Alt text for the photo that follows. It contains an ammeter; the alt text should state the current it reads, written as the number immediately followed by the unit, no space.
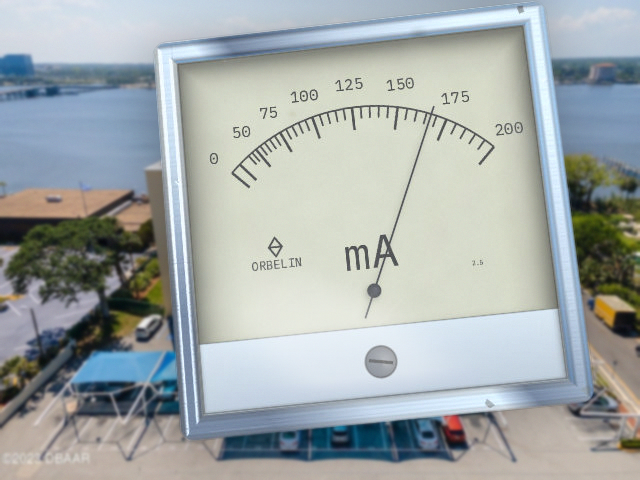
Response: 167.5mA
